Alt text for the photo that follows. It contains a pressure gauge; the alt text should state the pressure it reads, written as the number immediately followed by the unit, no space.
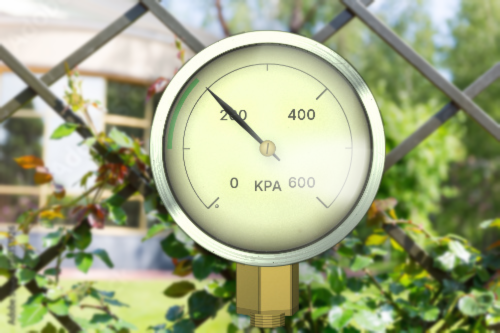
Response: 200kPa
